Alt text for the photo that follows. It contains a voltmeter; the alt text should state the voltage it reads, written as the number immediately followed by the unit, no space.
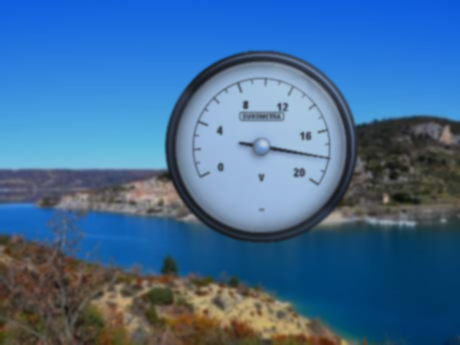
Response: 18V
